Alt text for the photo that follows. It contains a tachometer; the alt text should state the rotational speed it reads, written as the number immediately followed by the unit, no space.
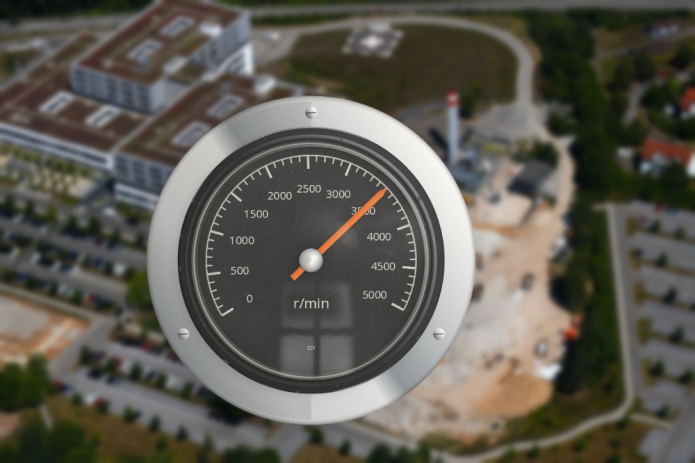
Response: 3500rpm
